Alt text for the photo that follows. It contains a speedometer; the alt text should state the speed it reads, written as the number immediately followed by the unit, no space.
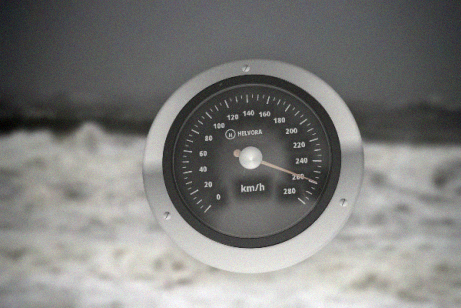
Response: 260km/h
